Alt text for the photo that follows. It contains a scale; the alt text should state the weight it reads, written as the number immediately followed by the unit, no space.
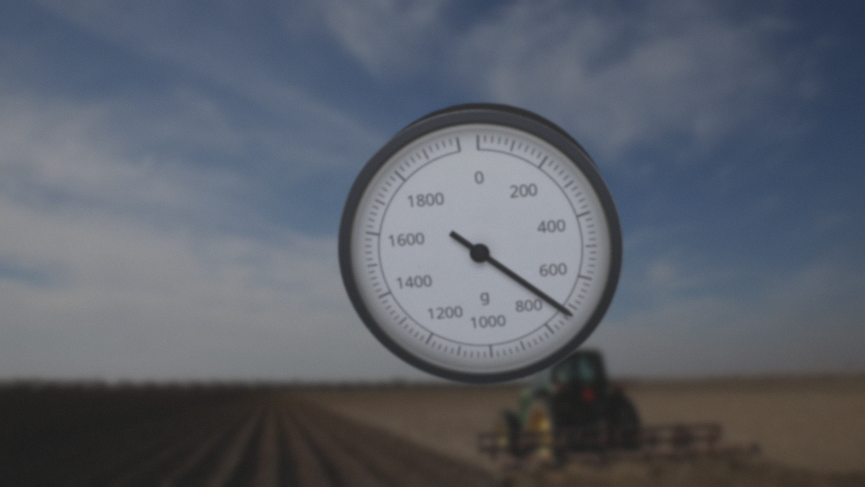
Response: 720g
